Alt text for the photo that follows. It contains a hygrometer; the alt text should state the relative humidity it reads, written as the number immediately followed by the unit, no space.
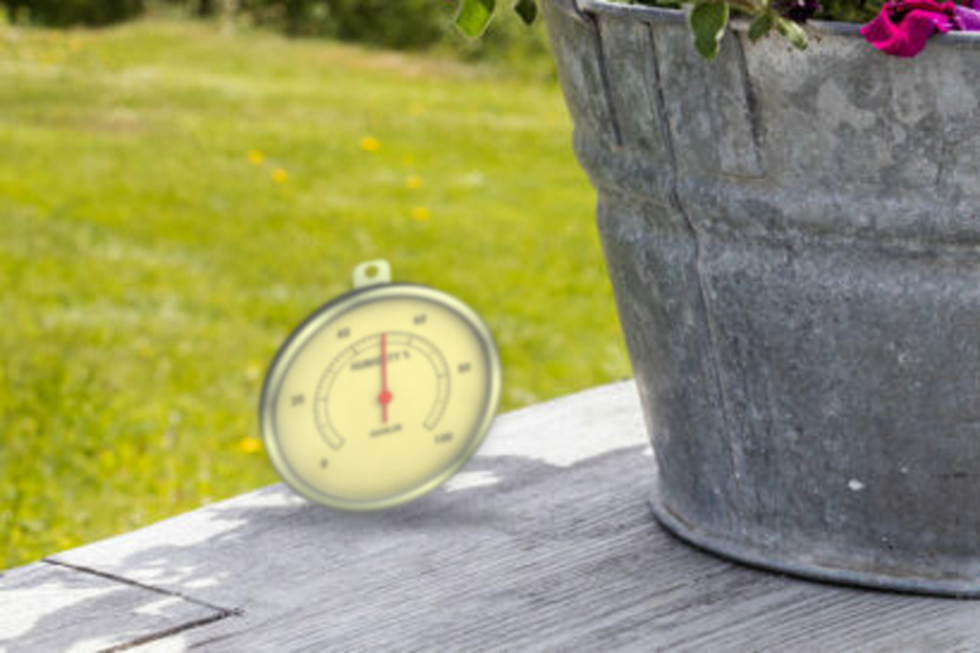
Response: 50%
